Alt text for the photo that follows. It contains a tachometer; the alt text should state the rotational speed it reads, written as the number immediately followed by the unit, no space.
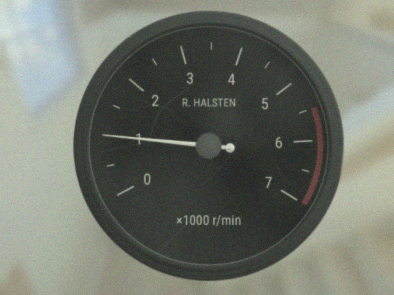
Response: 1000rpm
